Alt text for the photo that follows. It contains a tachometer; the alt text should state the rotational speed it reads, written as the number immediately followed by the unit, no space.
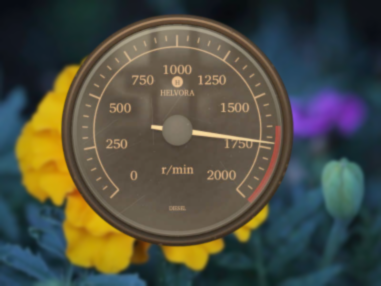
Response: 1725rpm
